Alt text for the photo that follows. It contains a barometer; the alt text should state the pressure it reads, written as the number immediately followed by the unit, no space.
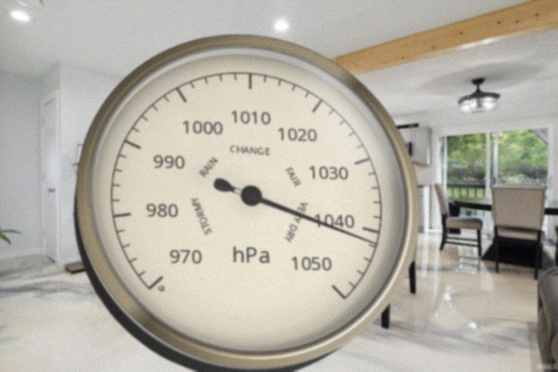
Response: 1042hPa
